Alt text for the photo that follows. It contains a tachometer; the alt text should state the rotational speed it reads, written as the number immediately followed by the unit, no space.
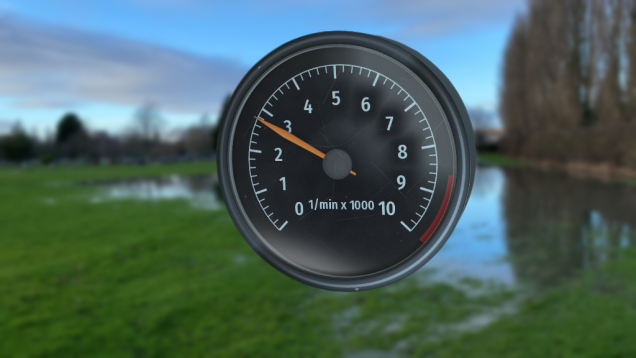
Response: 2800rpm
